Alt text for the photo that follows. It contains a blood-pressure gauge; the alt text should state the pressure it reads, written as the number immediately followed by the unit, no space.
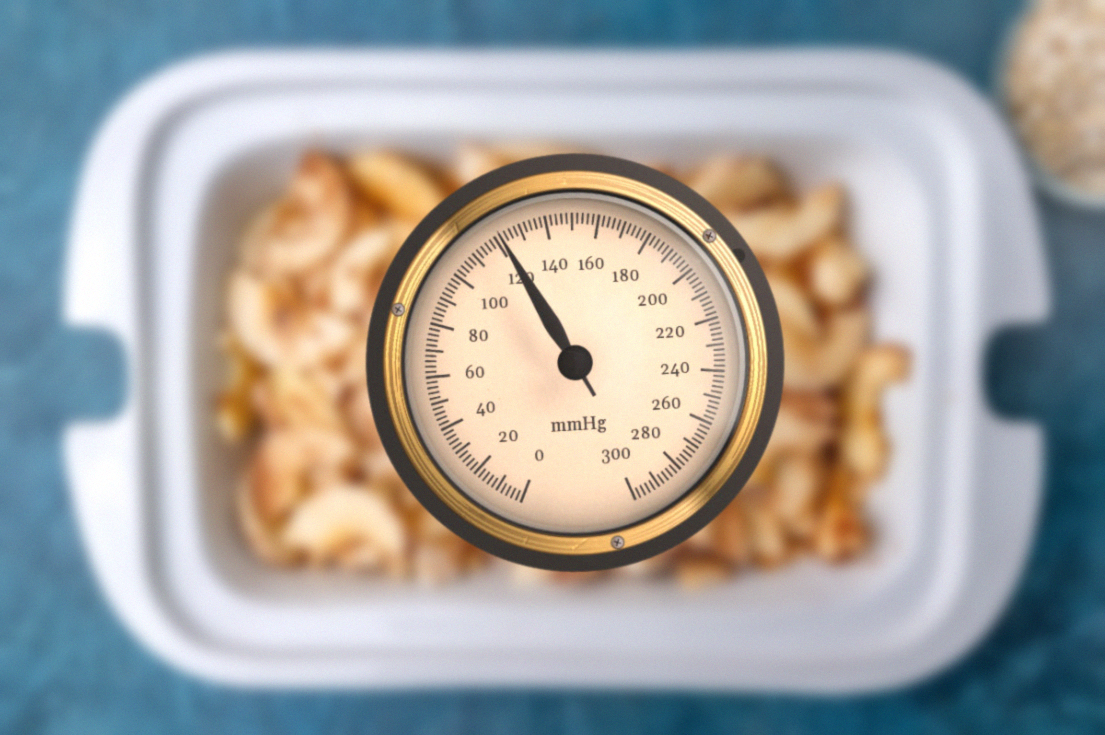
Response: 122mmHg
